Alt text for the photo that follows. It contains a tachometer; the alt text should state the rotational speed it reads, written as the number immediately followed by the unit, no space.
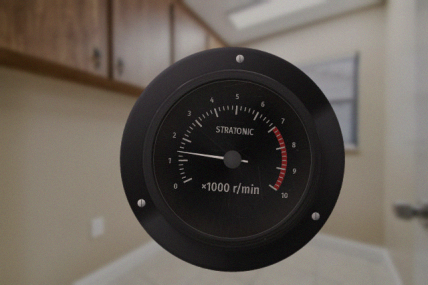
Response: 1400rpm
